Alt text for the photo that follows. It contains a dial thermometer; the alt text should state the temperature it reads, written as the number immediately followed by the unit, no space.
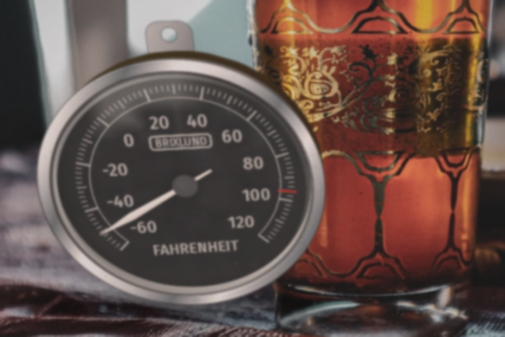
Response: -50°F
